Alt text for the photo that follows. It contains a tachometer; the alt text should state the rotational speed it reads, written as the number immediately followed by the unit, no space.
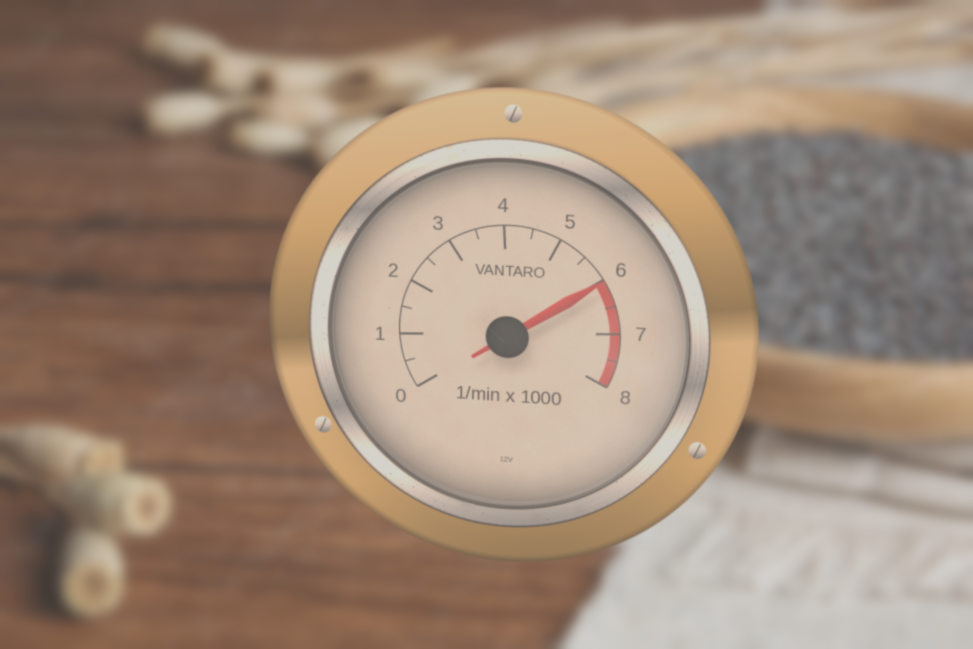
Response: 6000rpm
